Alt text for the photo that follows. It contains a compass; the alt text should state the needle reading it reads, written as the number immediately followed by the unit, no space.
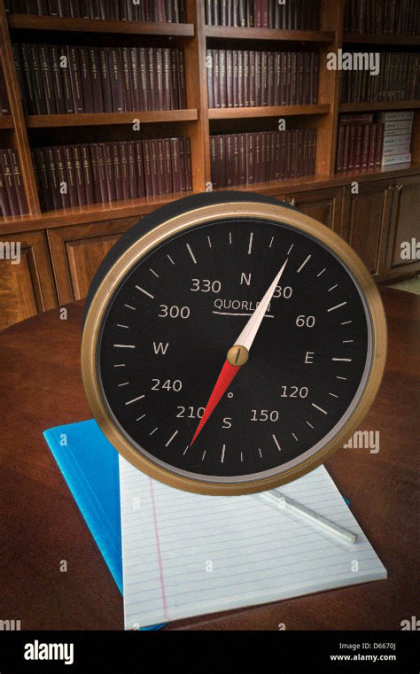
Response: 200°
